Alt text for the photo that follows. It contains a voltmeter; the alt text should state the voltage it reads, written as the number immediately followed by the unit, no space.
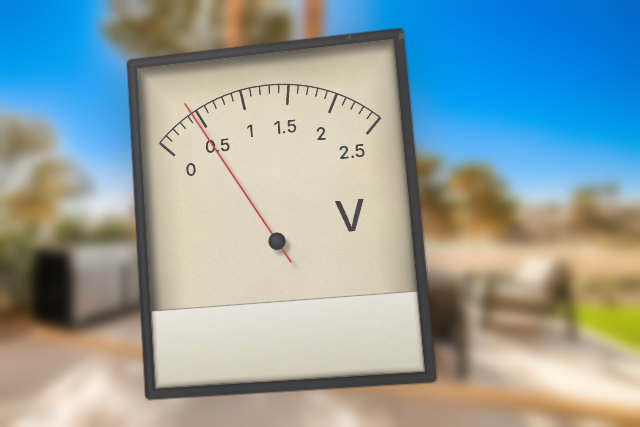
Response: 0.45V
